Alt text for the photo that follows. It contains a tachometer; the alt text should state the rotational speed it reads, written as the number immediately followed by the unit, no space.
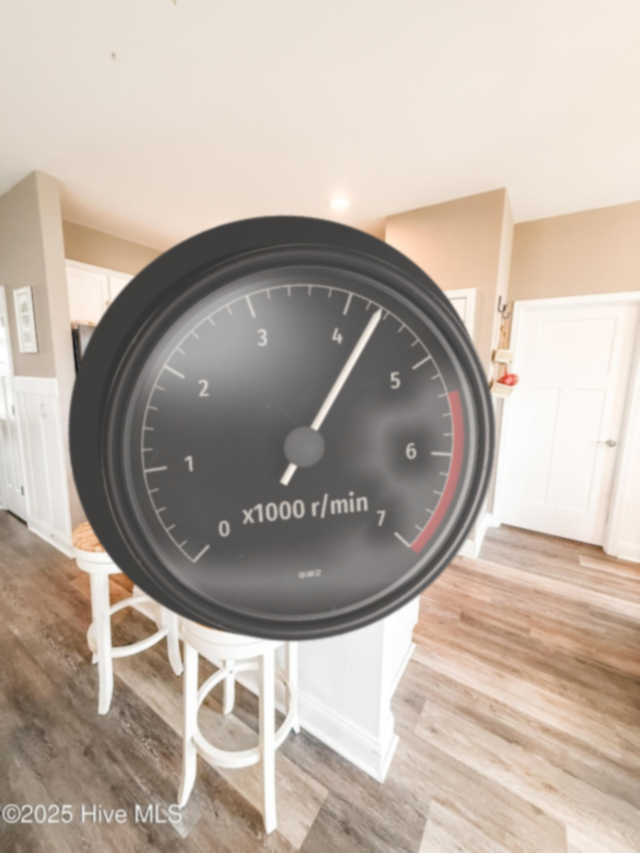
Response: 4300rpm
